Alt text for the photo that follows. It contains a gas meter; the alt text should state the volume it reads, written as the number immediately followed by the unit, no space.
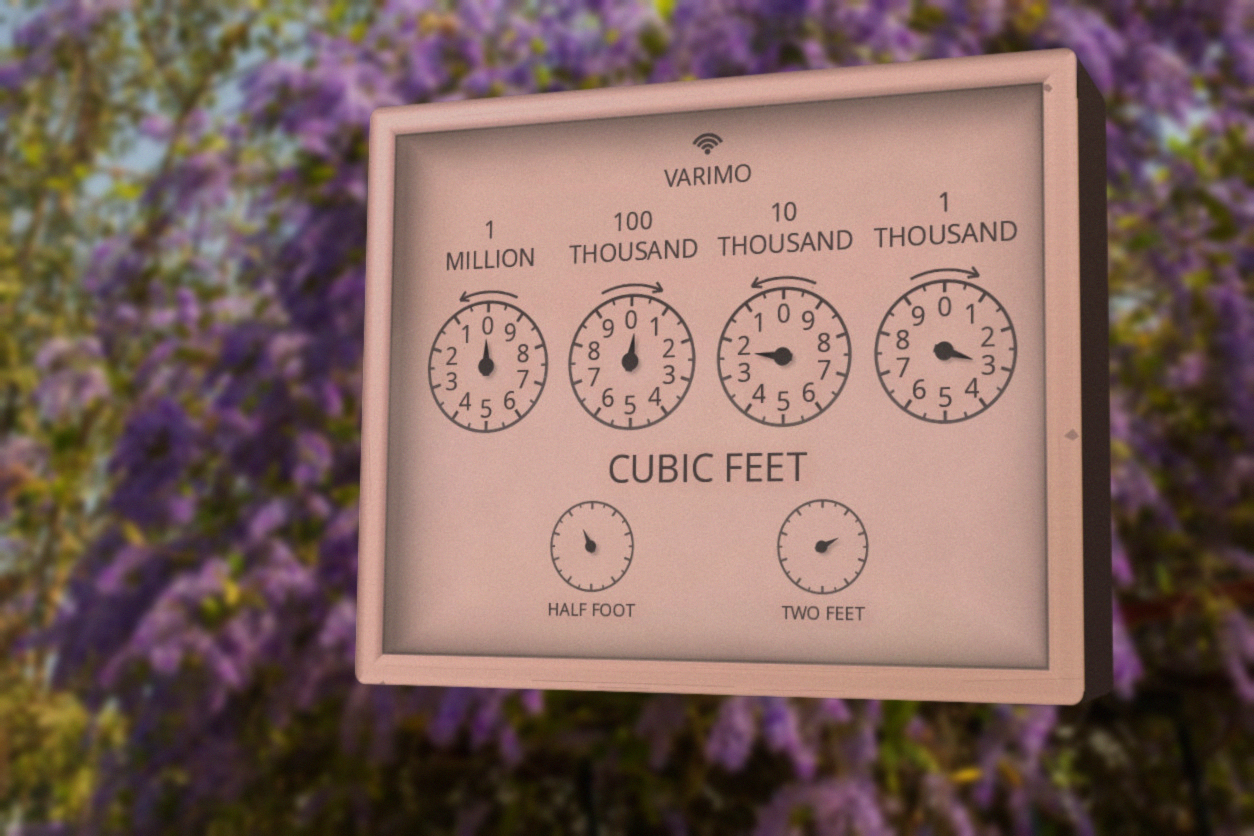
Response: 2300ft³
